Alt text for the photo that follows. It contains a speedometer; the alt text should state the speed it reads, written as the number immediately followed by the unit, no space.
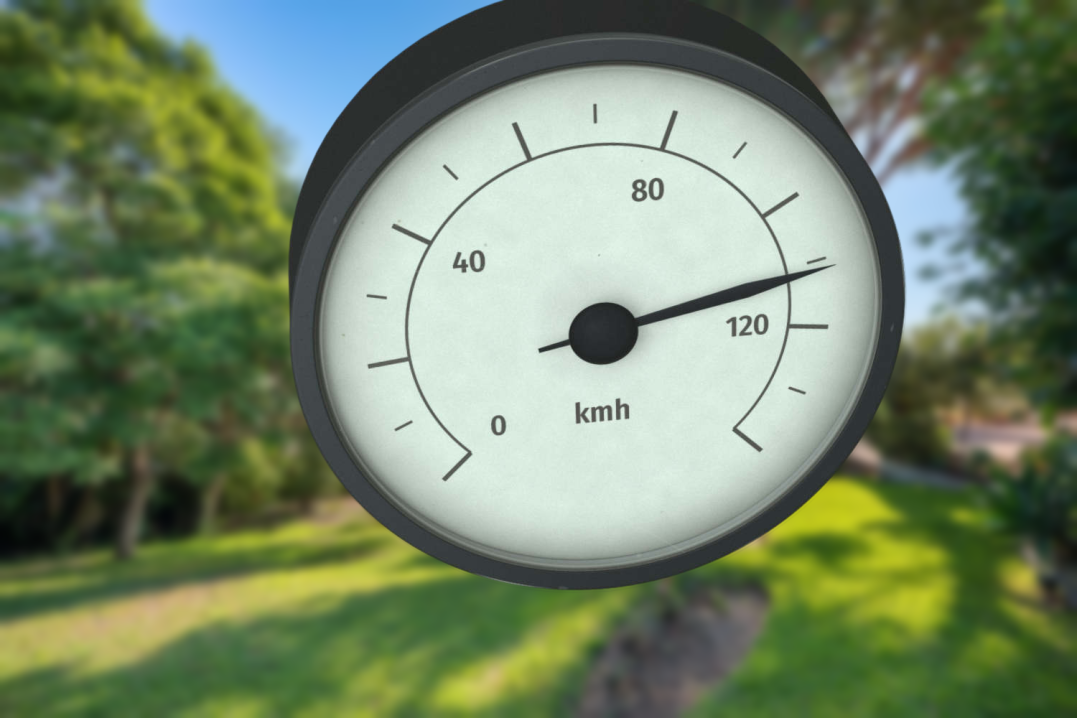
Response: 110km/h
